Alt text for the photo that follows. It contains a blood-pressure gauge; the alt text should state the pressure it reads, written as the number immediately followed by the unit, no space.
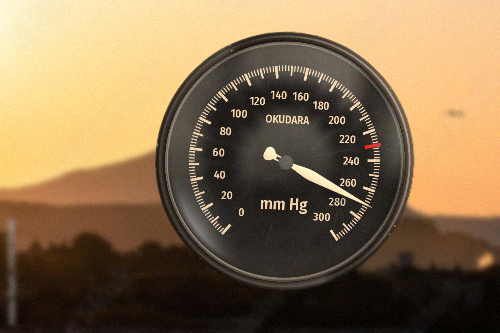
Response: 270mmHg
